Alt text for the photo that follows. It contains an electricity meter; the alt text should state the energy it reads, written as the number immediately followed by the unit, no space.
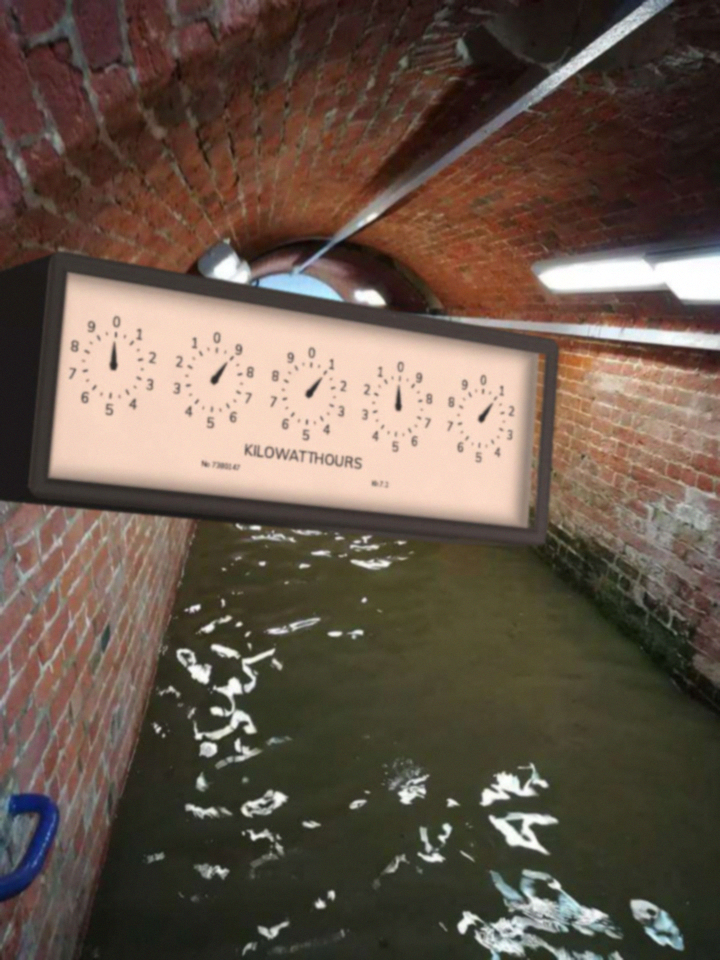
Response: 99101kWh
